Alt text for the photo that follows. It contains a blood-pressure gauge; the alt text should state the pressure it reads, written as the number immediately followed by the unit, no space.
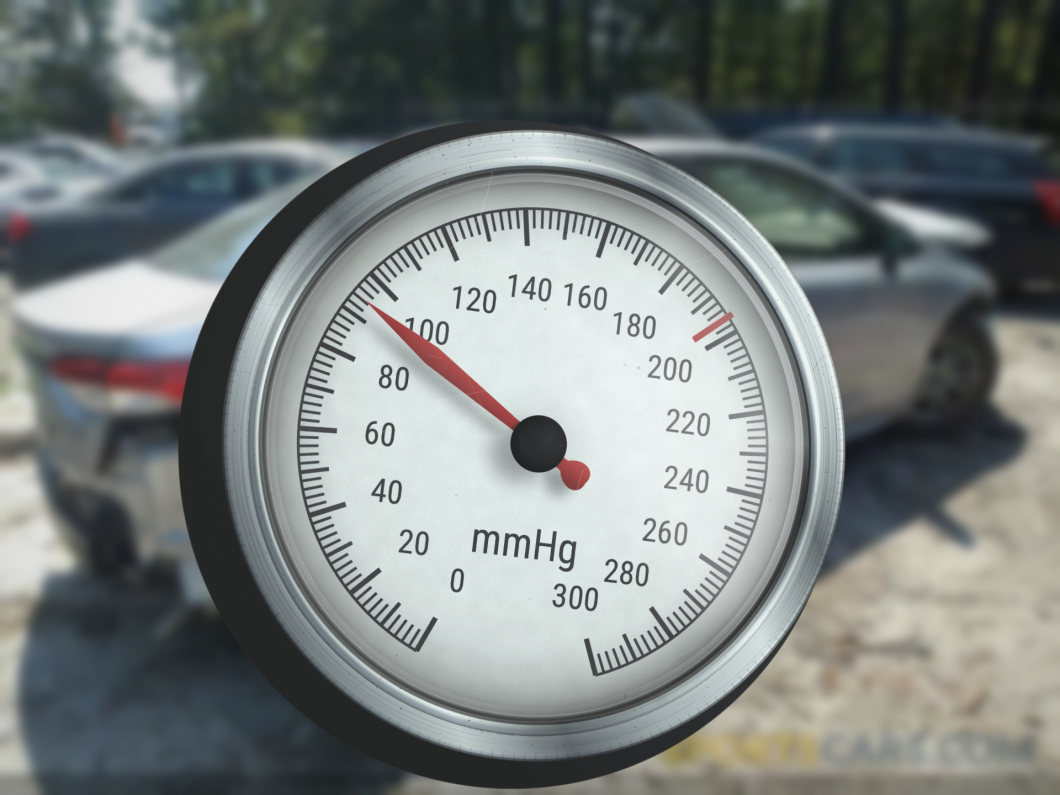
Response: 94mmHg
